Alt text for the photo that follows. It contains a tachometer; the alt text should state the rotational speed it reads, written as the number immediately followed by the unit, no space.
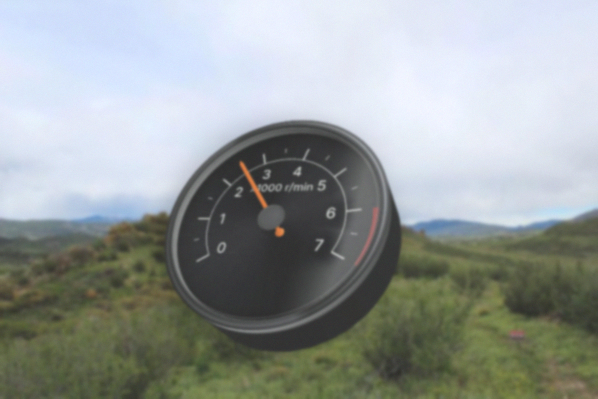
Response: 2500rpm
